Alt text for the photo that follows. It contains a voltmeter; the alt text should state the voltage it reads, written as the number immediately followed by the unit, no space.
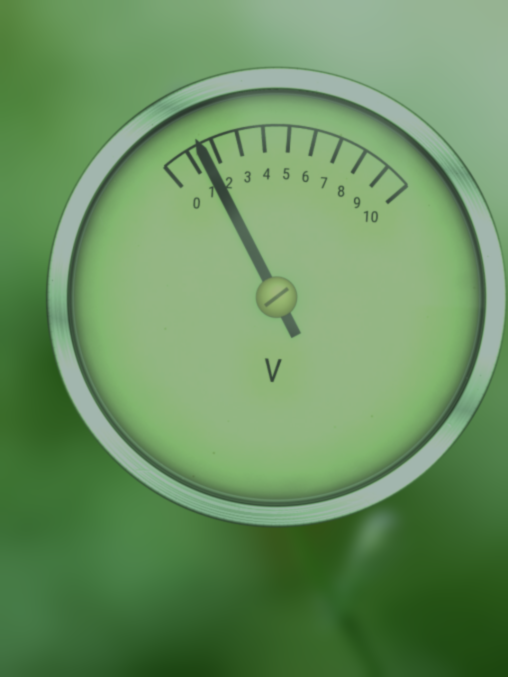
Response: 1.5V
